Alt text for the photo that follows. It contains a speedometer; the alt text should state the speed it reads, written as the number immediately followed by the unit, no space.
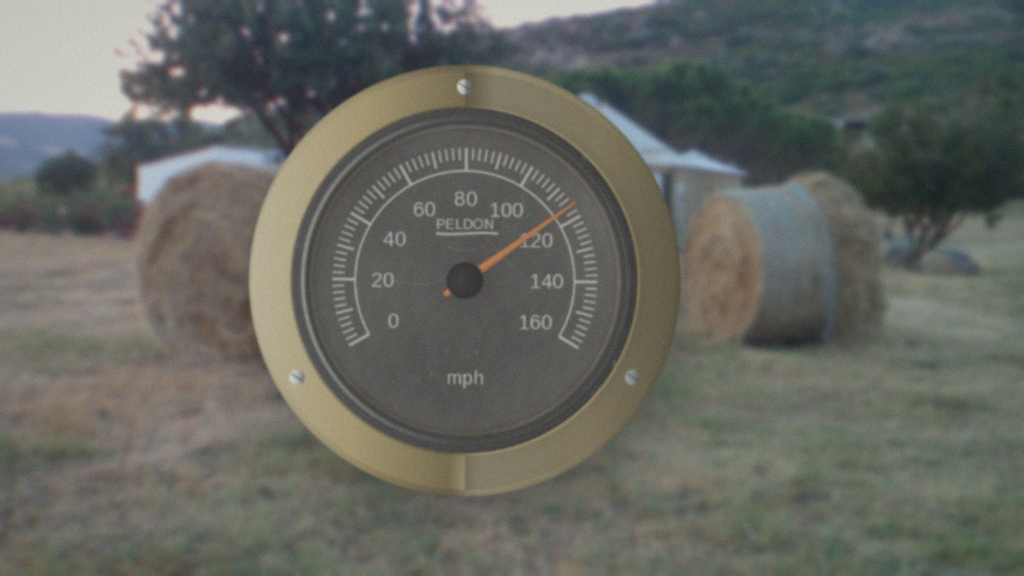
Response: 116mph
